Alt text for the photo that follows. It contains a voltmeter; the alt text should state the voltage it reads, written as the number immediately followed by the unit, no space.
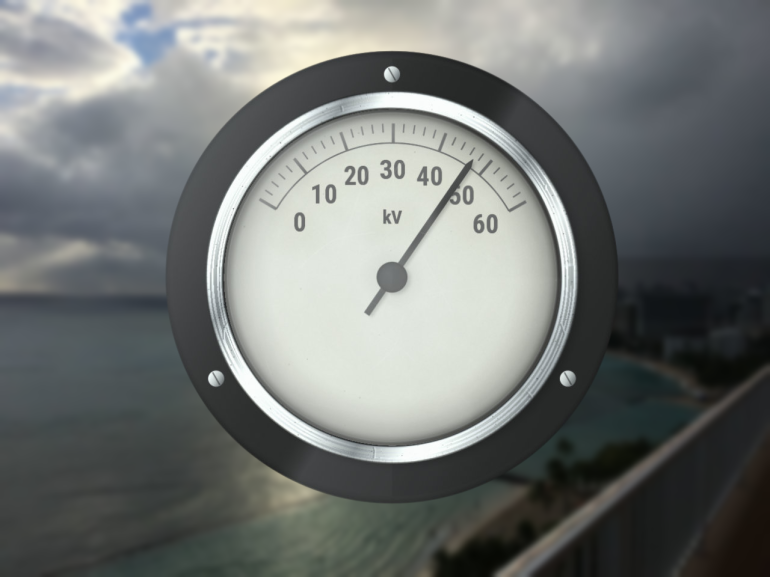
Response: 47kV
